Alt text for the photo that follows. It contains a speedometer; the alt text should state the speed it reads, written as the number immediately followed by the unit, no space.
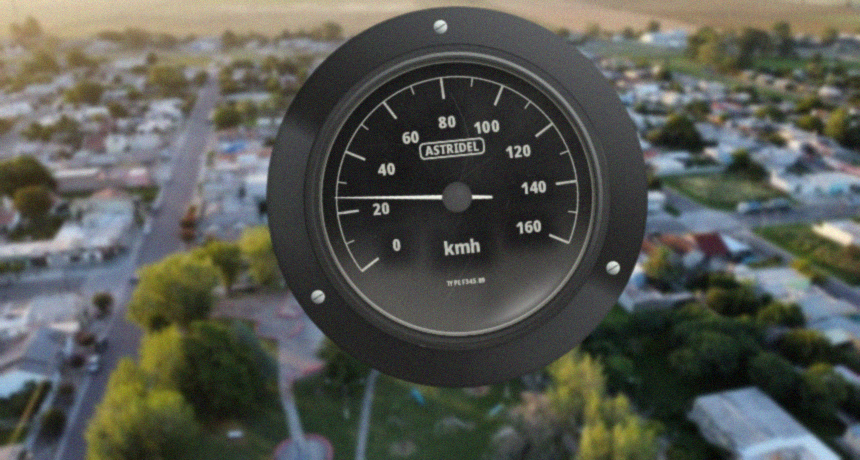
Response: 25km/h
